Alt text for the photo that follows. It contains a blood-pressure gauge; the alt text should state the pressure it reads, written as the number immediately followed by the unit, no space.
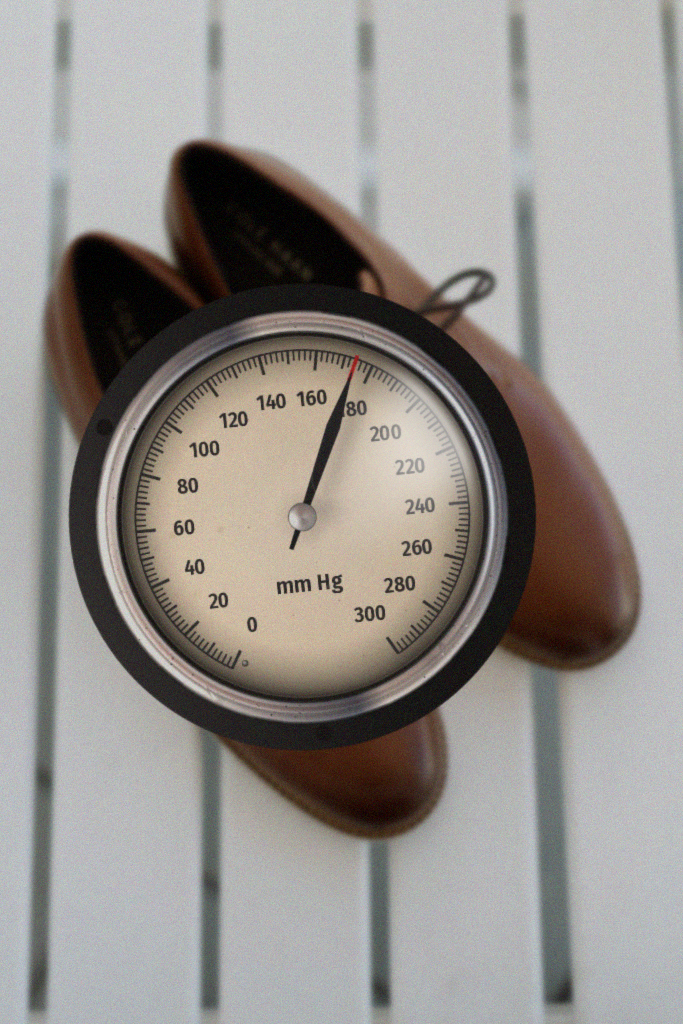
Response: 174mmHg
